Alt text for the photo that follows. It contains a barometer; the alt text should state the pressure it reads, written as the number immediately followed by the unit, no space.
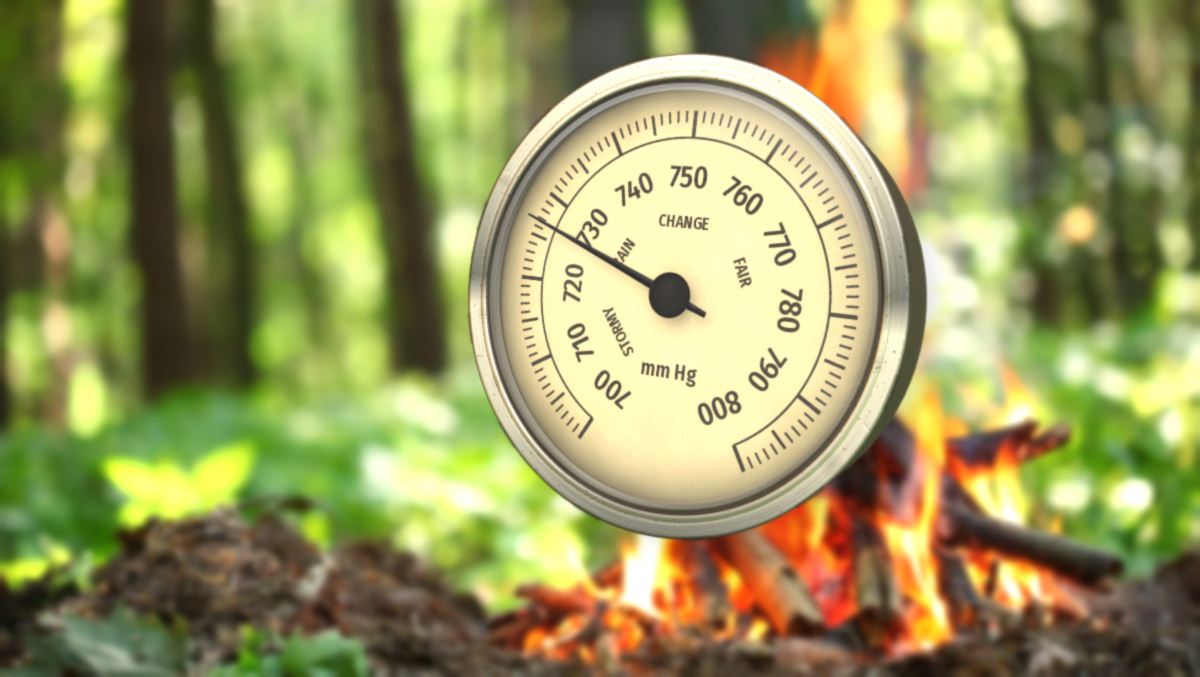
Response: 727mmHg
